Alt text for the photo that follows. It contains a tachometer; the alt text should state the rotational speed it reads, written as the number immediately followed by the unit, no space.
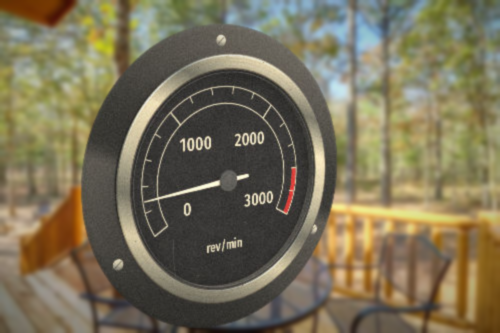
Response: 300rpm
